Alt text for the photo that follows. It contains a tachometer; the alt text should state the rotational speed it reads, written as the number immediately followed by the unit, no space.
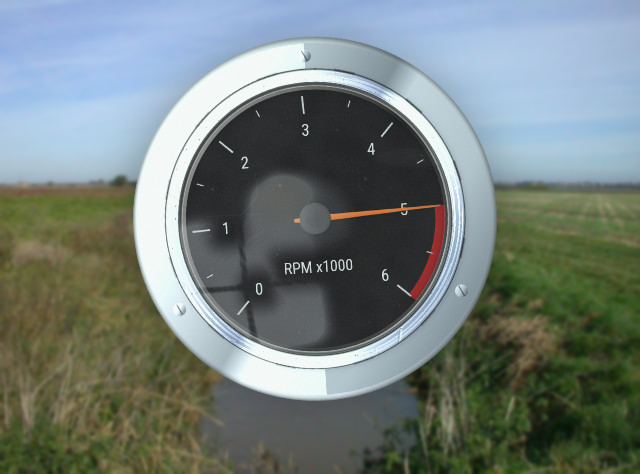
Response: 5000rpm
